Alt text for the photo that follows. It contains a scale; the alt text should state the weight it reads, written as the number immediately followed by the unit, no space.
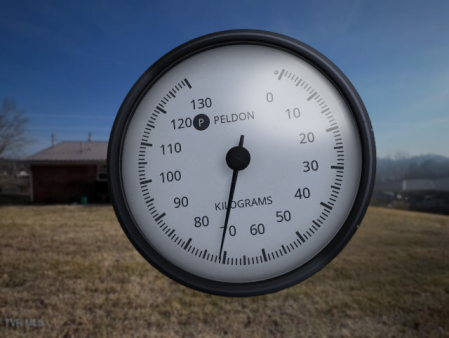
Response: 71kg
